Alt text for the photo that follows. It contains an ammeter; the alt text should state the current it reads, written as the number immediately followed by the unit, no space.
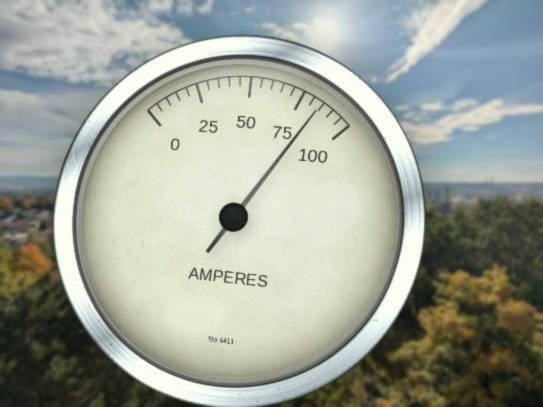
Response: 85A
